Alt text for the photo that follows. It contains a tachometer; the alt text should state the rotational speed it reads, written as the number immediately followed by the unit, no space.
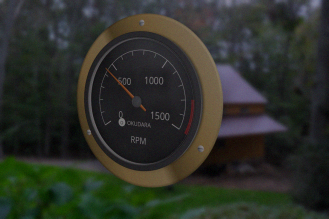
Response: 450rpm
